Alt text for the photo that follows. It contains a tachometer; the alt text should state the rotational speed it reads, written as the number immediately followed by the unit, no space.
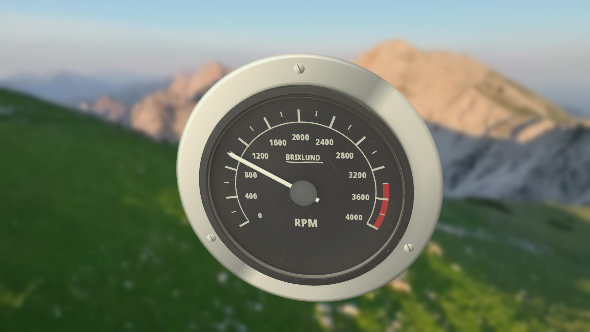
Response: 1000rpm
